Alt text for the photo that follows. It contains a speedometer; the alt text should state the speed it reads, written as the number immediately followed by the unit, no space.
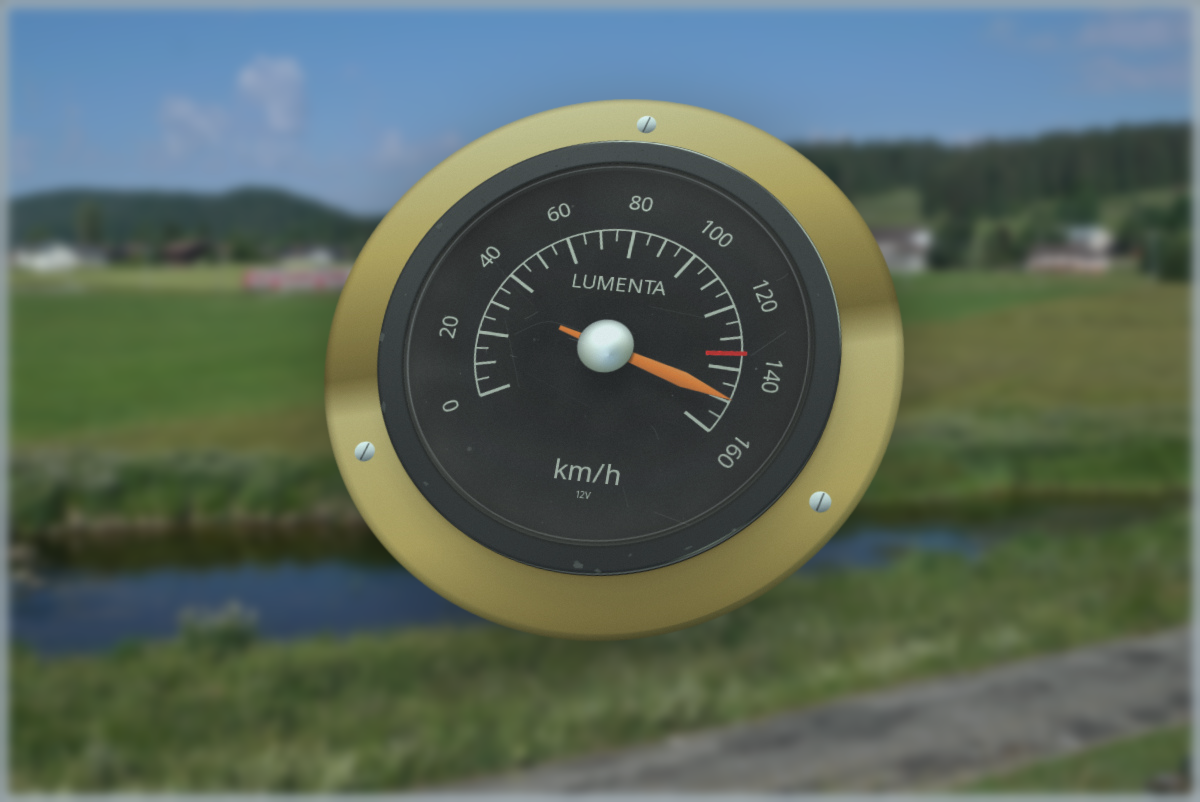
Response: 150km/h
